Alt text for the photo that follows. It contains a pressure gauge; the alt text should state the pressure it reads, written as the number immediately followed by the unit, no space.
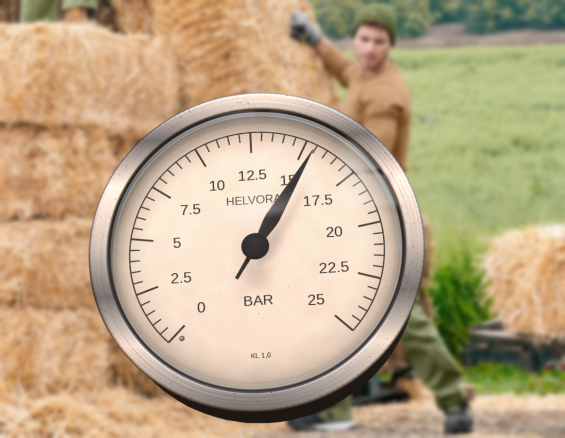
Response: 15.5bar
